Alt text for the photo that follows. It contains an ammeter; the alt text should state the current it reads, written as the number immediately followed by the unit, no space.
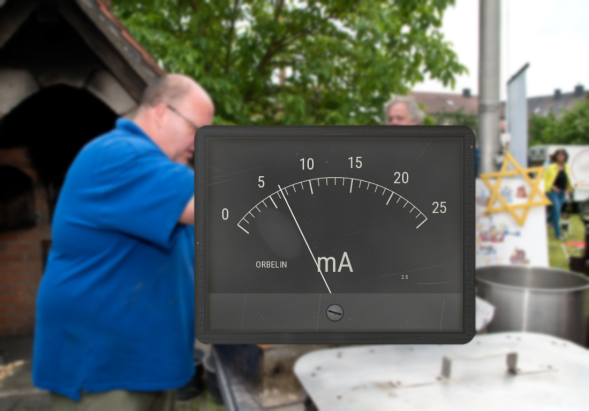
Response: 6.5mA
